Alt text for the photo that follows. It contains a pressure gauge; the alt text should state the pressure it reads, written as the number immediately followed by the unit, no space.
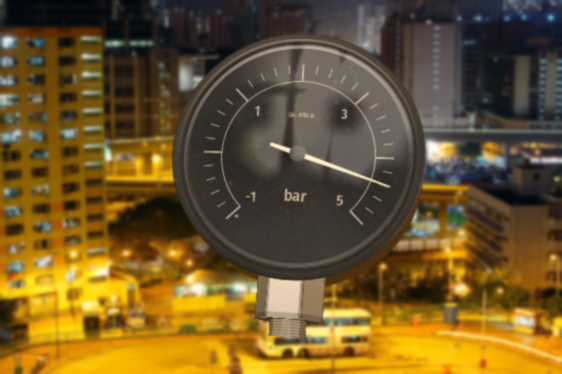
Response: 4.4bar
